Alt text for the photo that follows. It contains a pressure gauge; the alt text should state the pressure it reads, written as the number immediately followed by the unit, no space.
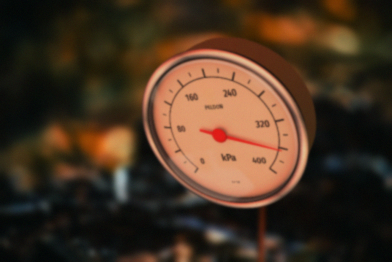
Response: 360kPa
